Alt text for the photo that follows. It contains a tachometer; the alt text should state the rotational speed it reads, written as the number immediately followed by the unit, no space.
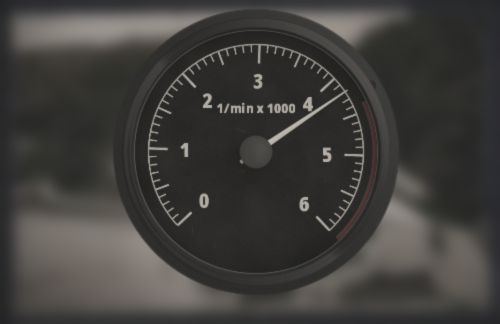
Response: 4200rpm
